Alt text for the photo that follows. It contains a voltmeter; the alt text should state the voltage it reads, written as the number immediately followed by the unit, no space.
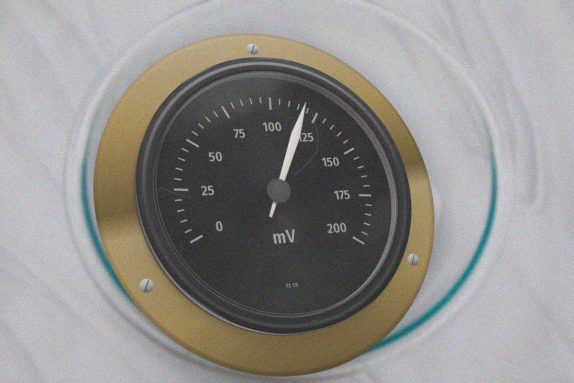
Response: 117.5mV
